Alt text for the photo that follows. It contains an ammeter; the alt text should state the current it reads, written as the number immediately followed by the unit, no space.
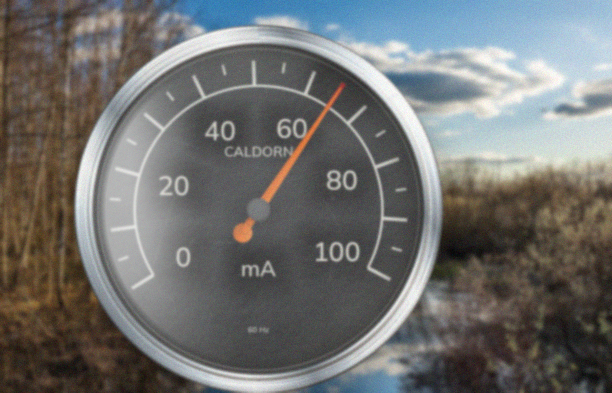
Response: 65mA
